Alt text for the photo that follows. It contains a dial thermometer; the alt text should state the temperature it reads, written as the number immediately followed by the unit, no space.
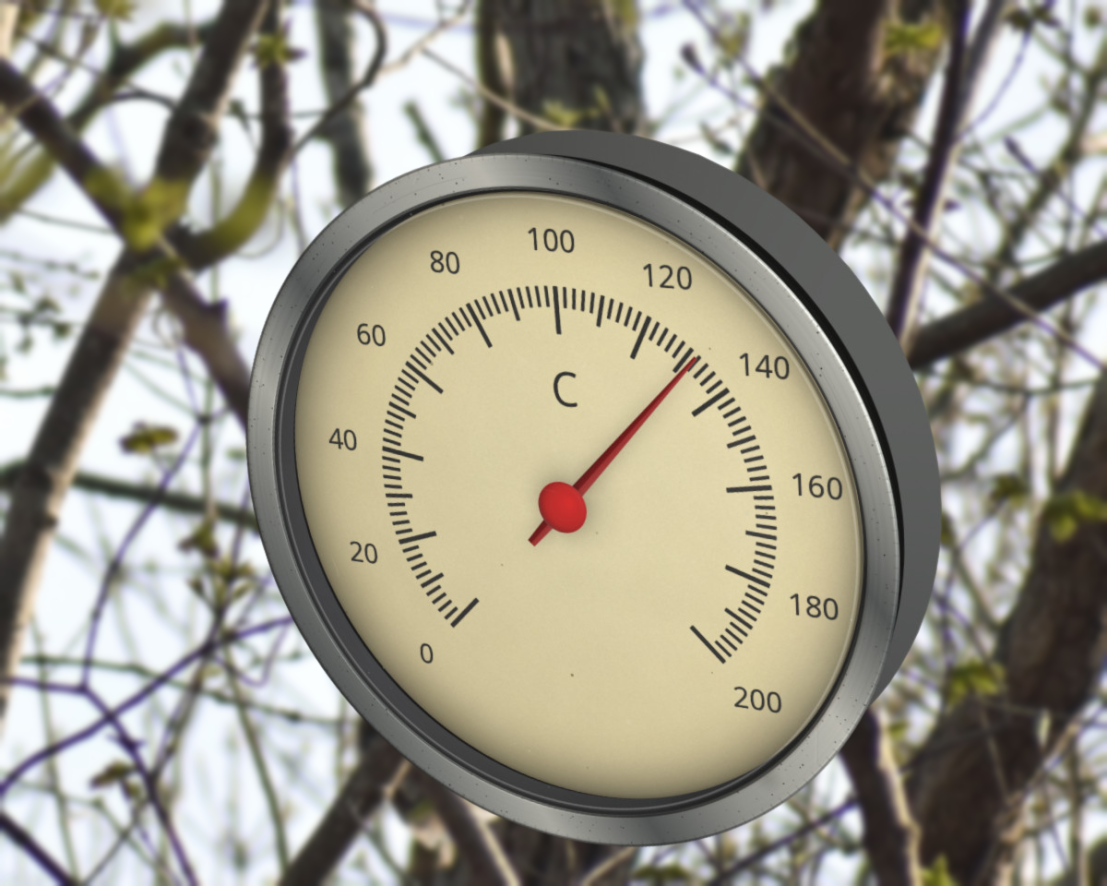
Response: 132°C
